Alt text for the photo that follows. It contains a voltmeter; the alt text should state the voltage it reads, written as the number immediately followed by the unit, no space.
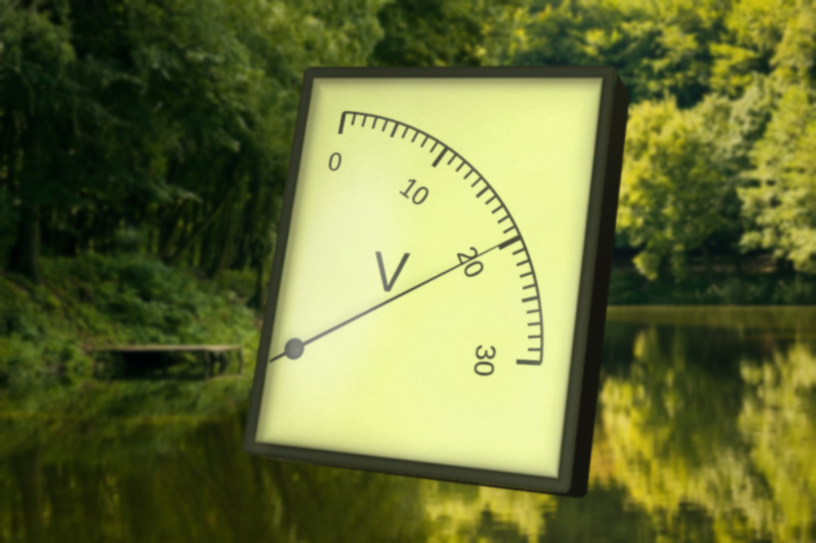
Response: 20V
